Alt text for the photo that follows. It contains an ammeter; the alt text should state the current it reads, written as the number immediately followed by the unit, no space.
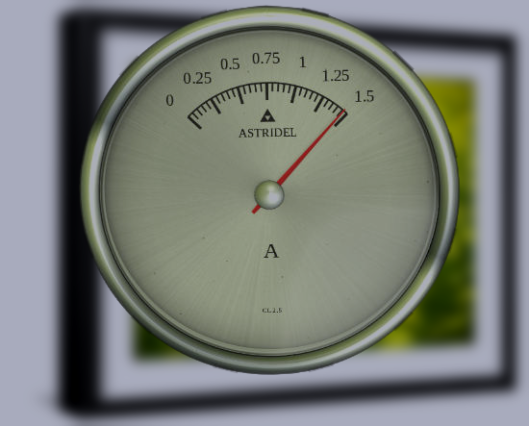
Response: 1.45A
